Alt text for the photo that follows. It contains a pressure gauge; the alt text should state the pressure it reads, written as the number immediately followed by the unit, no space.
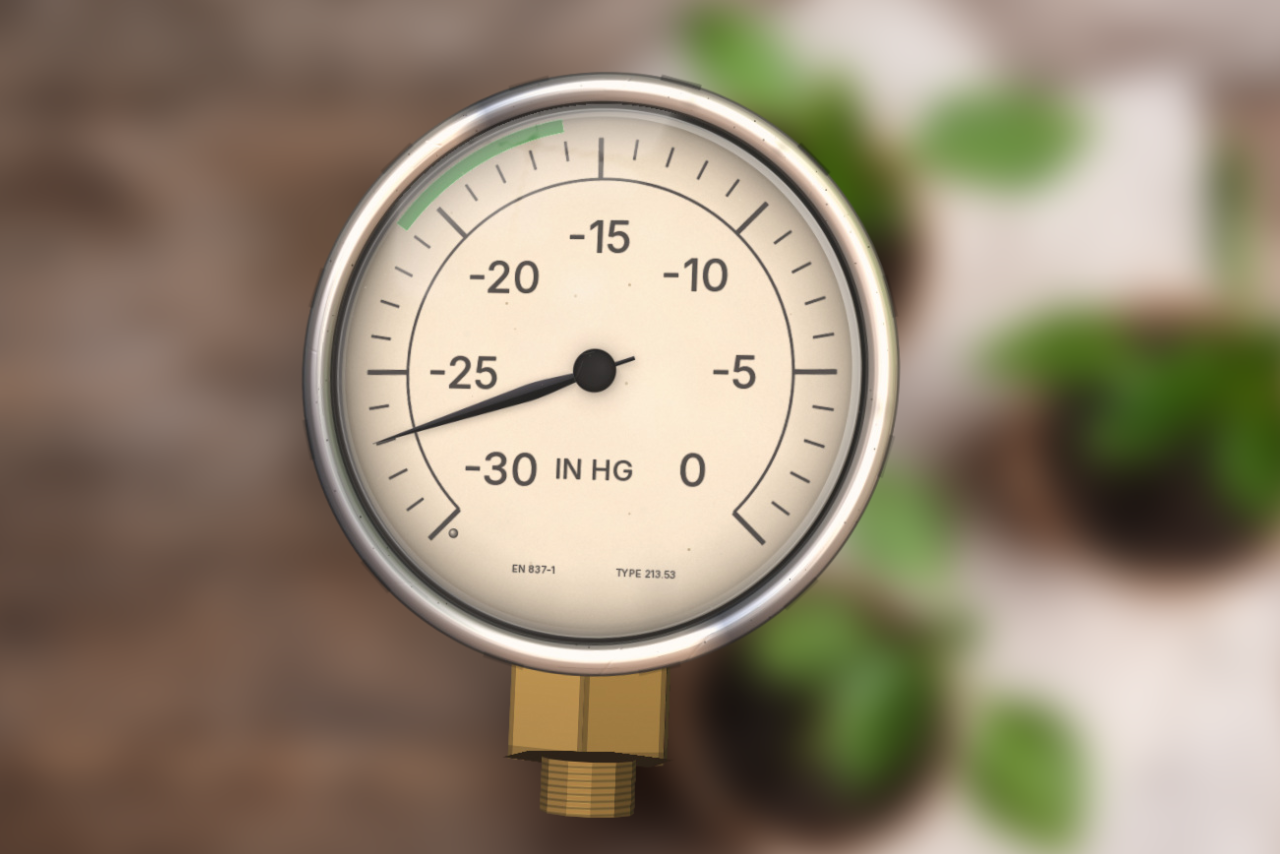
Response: -27inHg
